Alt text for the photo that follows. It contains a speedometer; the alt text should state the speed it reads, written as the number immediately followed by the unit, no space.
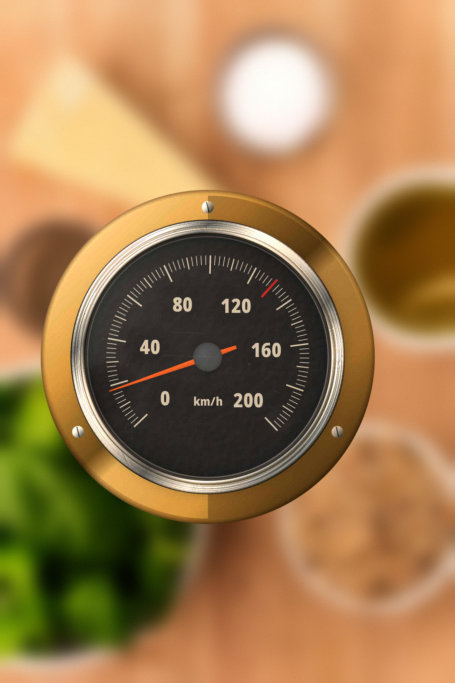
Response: 18km/h
